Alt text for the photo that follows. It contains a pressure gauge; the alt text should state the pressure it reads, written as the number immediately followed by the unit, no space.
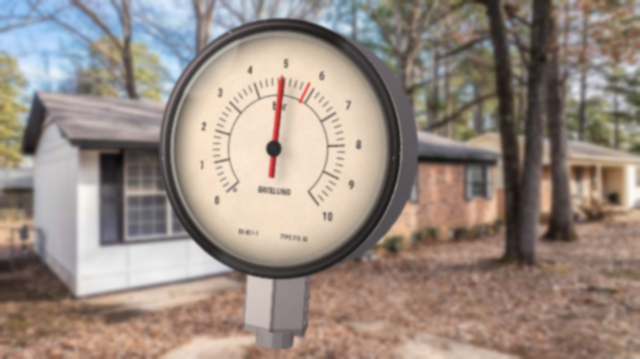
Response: 5bar
